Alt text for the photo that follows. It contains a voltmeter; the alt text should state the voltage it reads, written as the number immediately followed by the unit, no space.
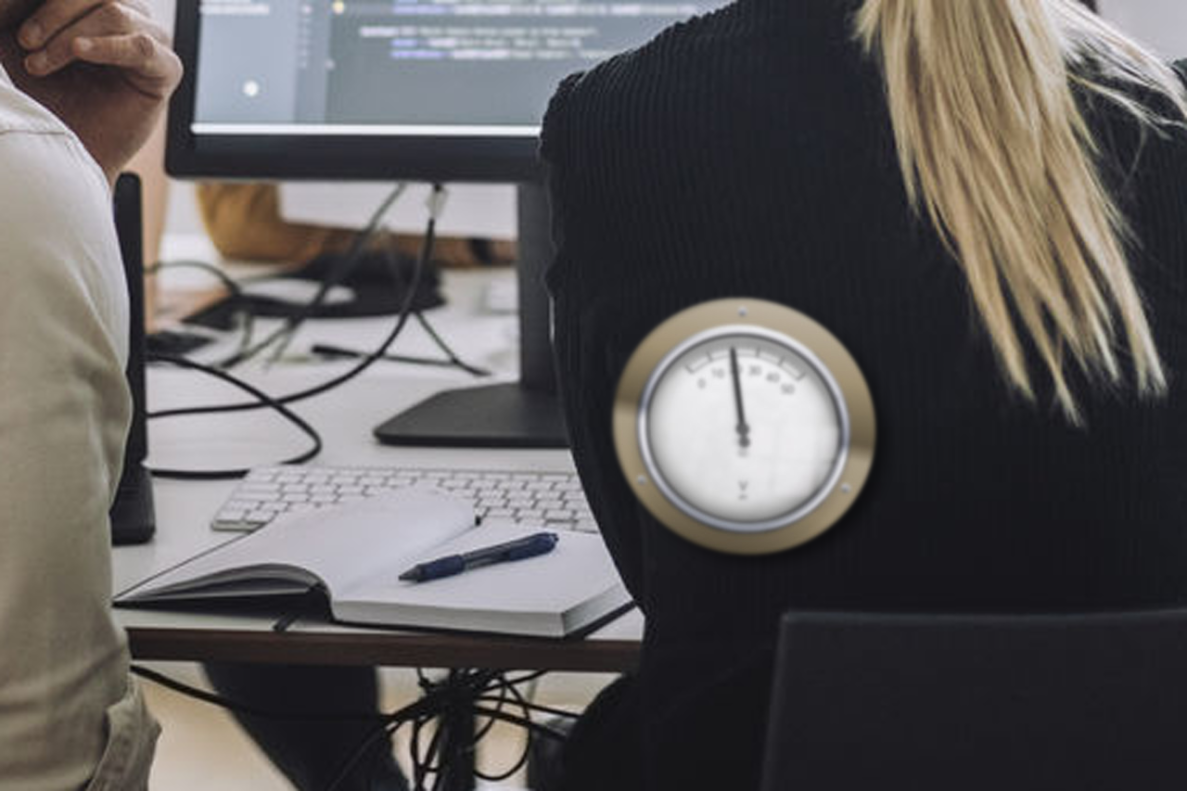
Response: 20V
